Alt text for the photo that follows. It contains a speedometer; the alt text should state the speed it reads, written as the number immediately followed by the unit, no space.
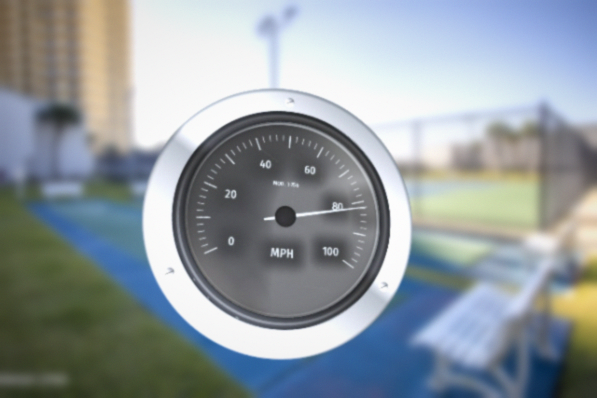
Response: 82mph
